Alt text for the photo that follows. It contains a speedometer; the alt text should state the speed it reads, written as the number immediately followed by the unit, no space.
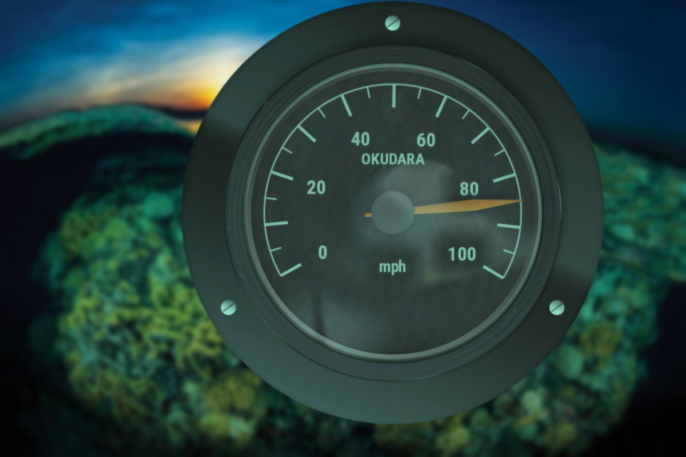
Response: 85mph
